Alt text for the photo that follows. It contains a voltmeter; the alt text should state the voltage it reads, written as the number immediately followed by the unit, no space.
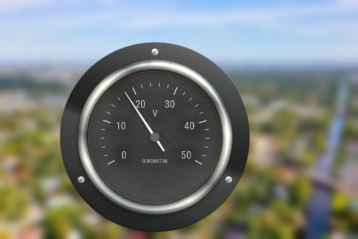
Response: 18V
